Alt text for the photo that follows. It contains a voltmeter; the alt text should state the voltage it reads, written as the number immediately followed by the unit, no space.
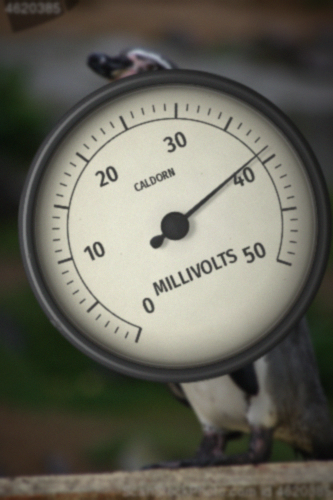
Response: 39mV
